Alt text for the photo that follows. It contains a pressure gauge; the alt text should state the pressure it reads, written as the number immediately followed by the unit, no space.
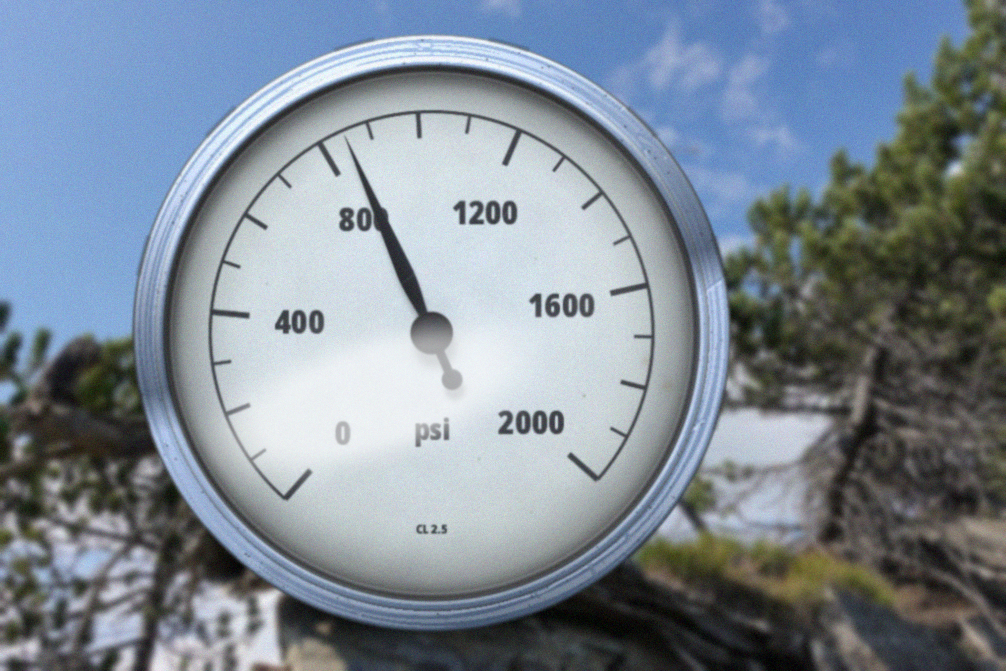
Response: 850psi
